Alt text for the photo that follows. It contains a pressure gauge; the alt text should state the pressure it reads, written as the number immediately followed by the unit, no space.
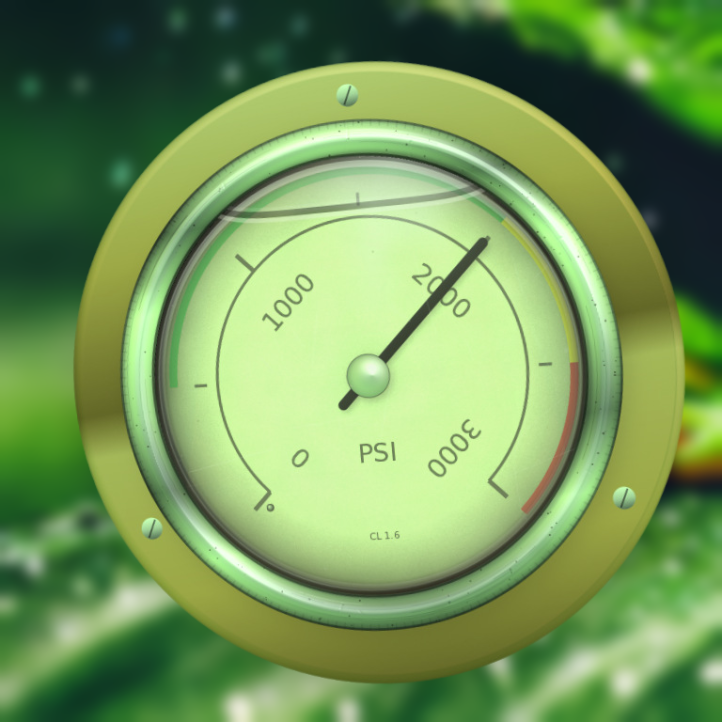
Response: 2000psi
